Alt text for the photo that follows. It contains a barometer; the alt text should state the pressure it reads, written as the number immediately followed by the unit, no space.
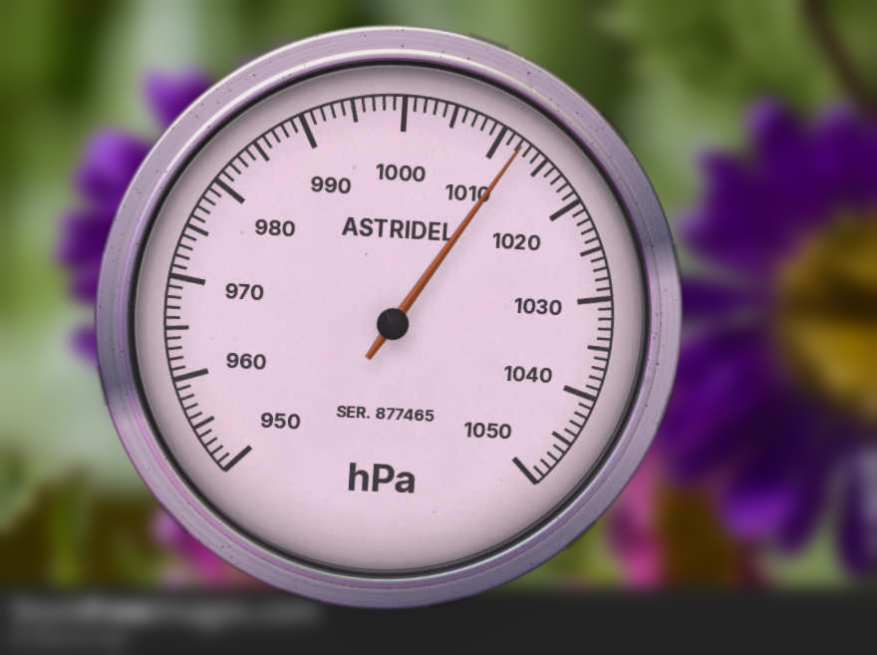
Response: 1012hPa
